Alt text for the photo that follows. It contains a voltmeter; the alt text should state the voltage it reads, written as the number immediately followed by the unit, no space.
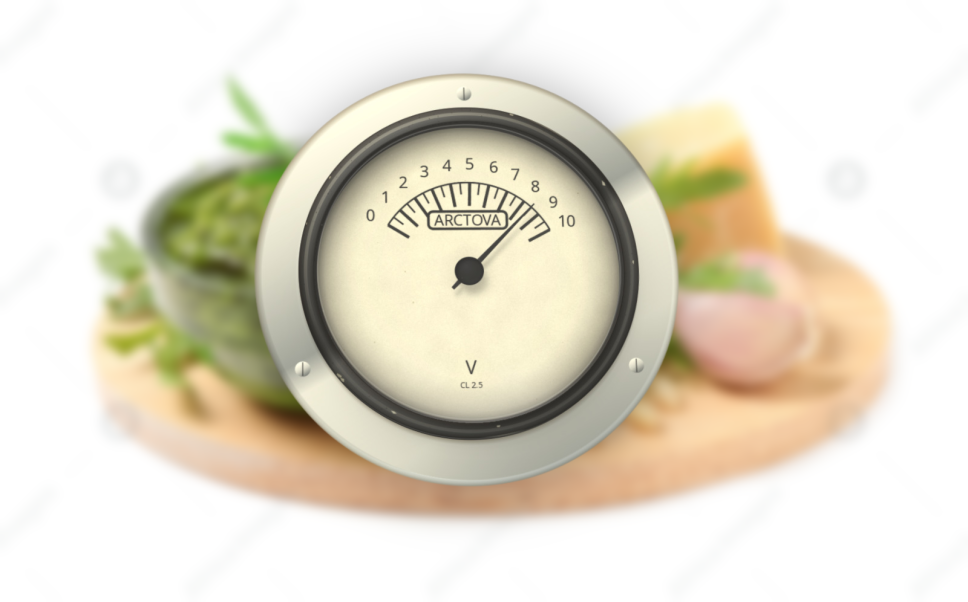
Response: 8.5V
